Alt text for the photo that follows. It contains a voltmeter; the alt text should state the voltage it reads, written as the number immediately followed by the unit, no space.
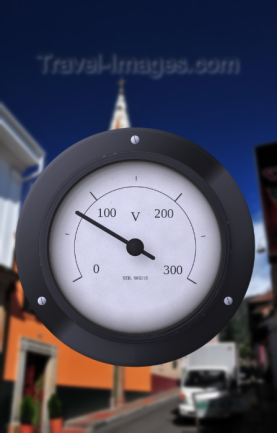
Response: 75V
